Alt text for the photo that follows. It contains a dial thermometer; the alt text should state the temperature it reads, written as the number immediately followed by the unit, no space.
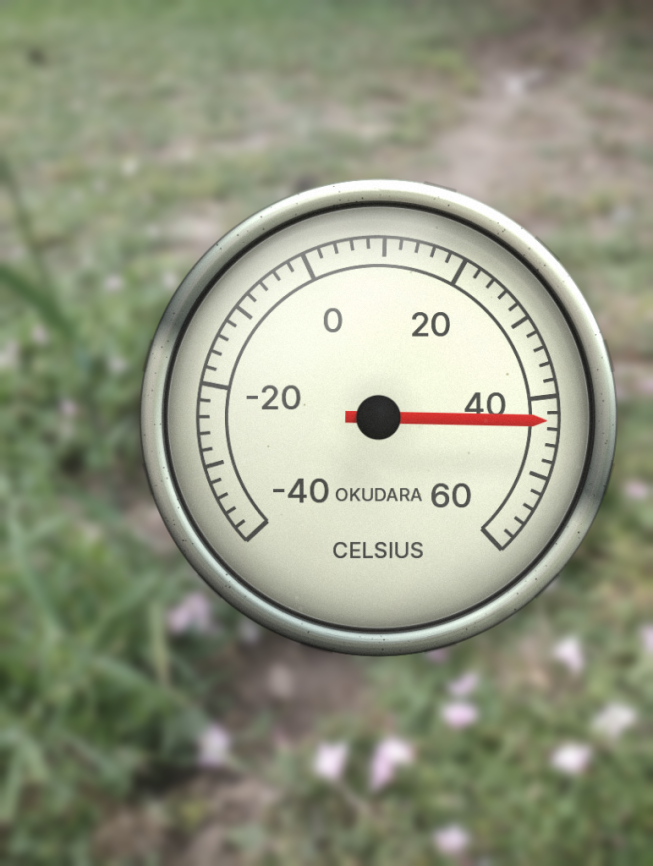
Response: 43°C
